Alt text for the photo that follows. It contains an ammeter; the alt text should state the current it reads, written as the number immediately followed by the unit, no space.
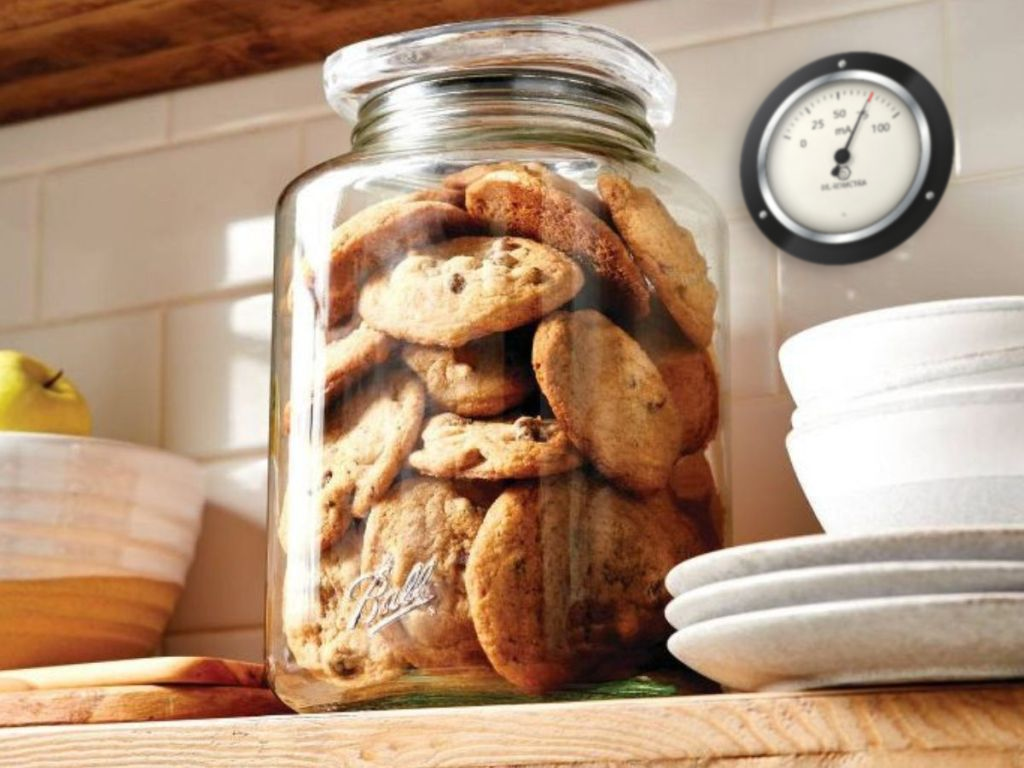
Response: 75mA
